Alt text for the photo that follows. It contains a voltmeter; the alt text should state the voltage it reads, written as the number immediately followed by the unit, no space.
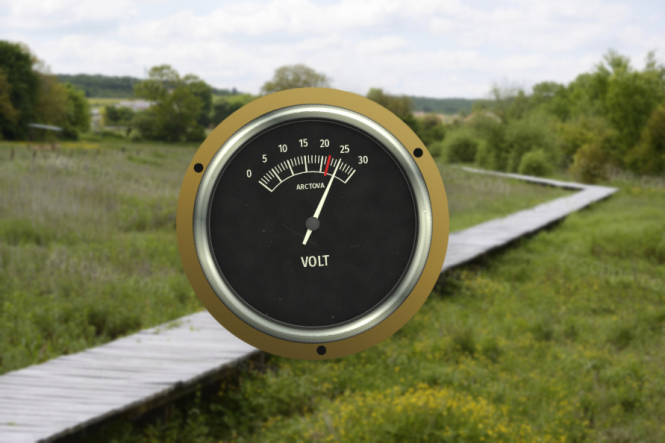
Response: 25V
